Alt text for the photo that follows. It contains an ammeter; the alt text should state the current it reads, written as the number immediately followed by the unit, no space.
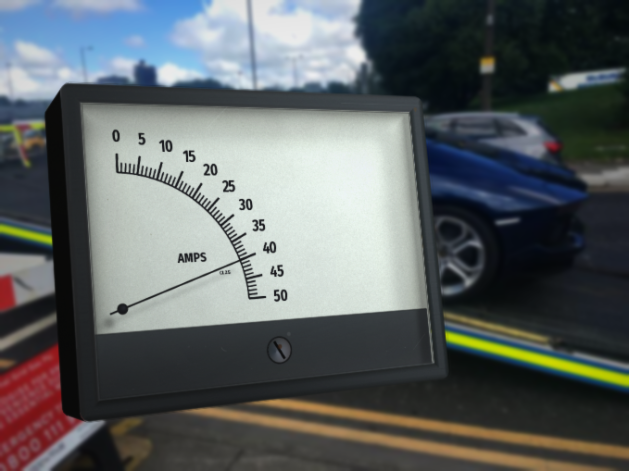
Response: 40A
